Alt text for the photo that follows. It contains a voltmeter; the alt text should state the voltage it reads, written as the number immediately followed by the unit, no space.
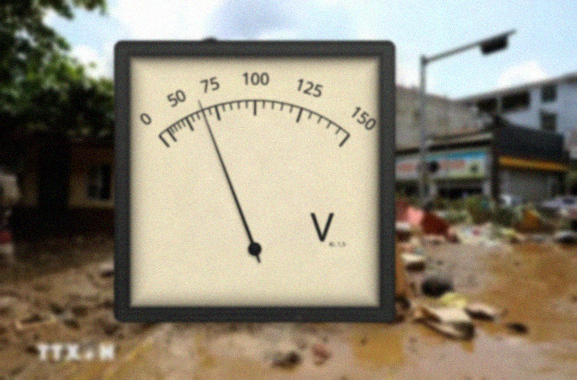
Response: 65V
